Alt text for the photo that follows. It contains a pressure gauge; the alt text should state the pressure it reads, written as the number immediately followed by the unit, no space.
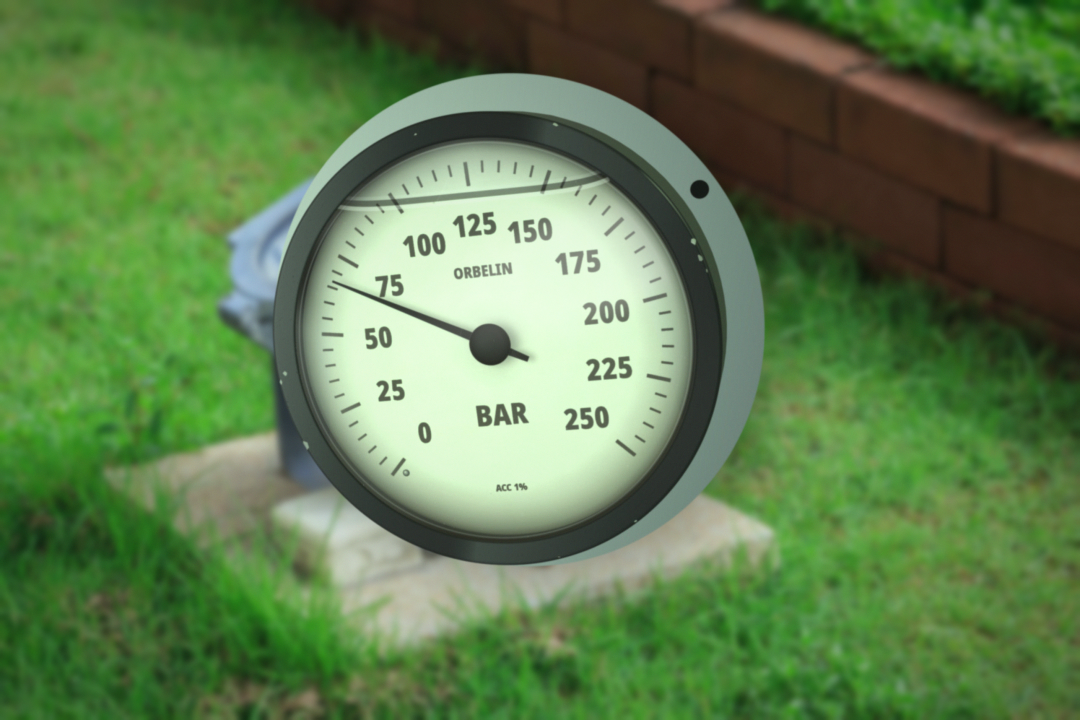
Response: 67.5bar
